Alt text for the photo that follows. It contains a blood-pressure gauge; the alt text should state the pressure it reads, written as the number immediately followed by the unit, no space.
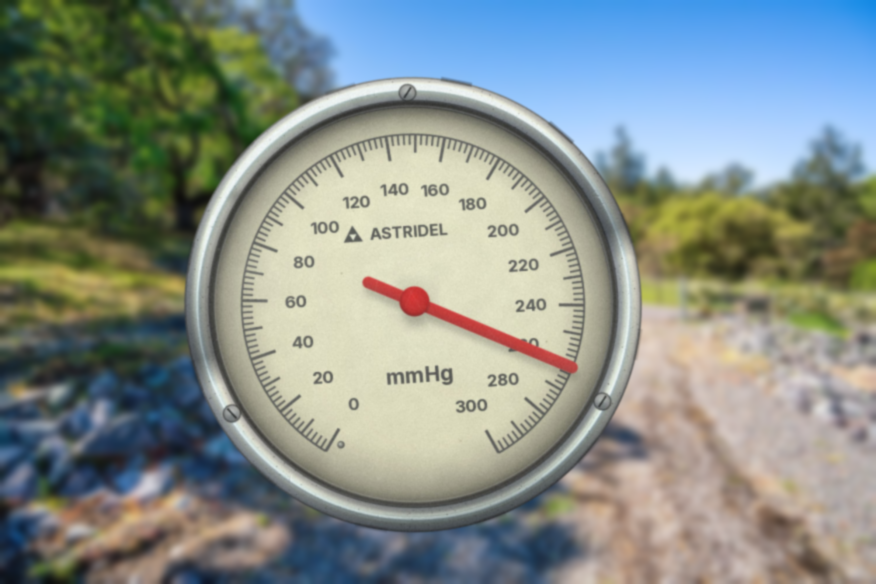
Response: 262mmHg
